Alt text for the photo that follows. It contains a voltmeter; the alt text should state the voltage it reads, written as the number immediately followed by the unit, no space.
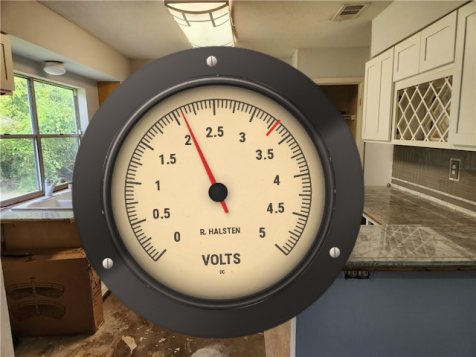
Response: 2.1V
